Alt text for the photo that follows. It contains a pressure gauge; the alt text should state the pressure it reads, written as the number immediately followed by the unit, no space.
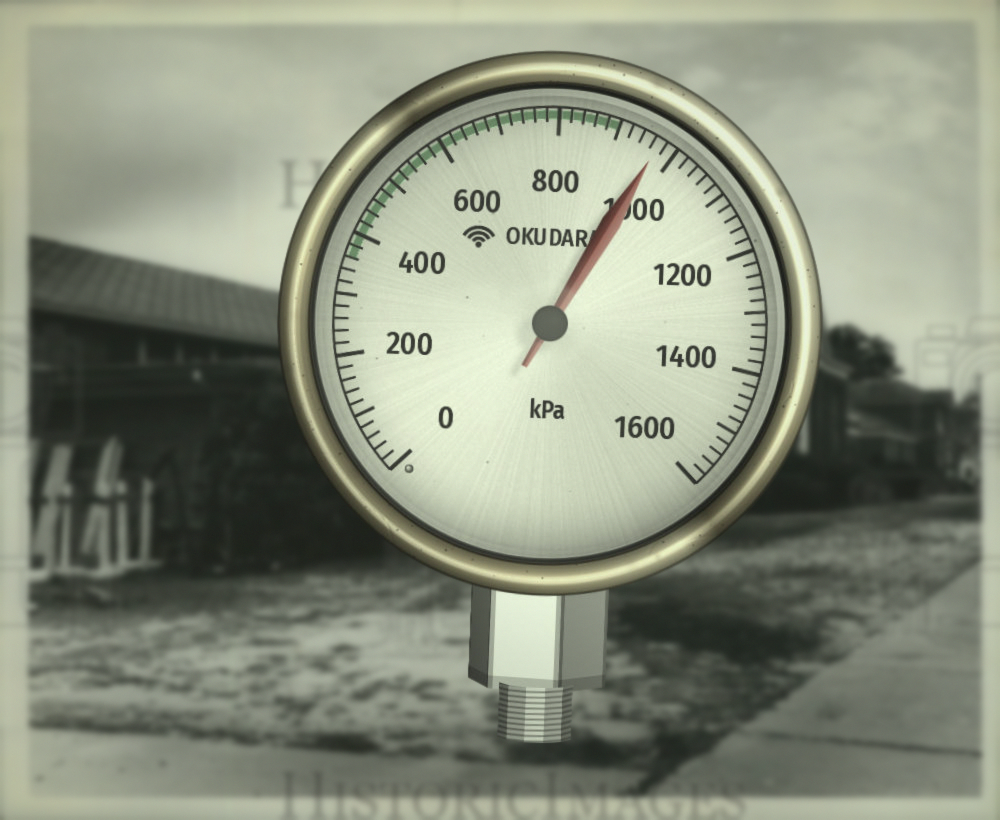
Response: 970kPa
